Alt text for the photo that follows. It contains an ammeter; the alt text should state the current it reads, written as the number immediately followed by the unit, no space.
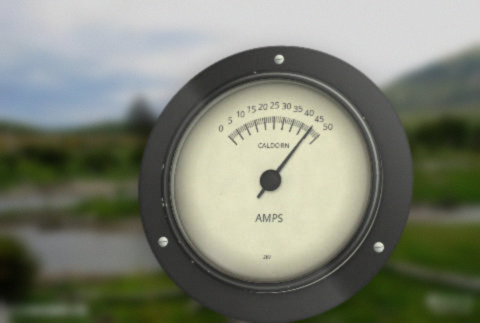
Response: 45A
